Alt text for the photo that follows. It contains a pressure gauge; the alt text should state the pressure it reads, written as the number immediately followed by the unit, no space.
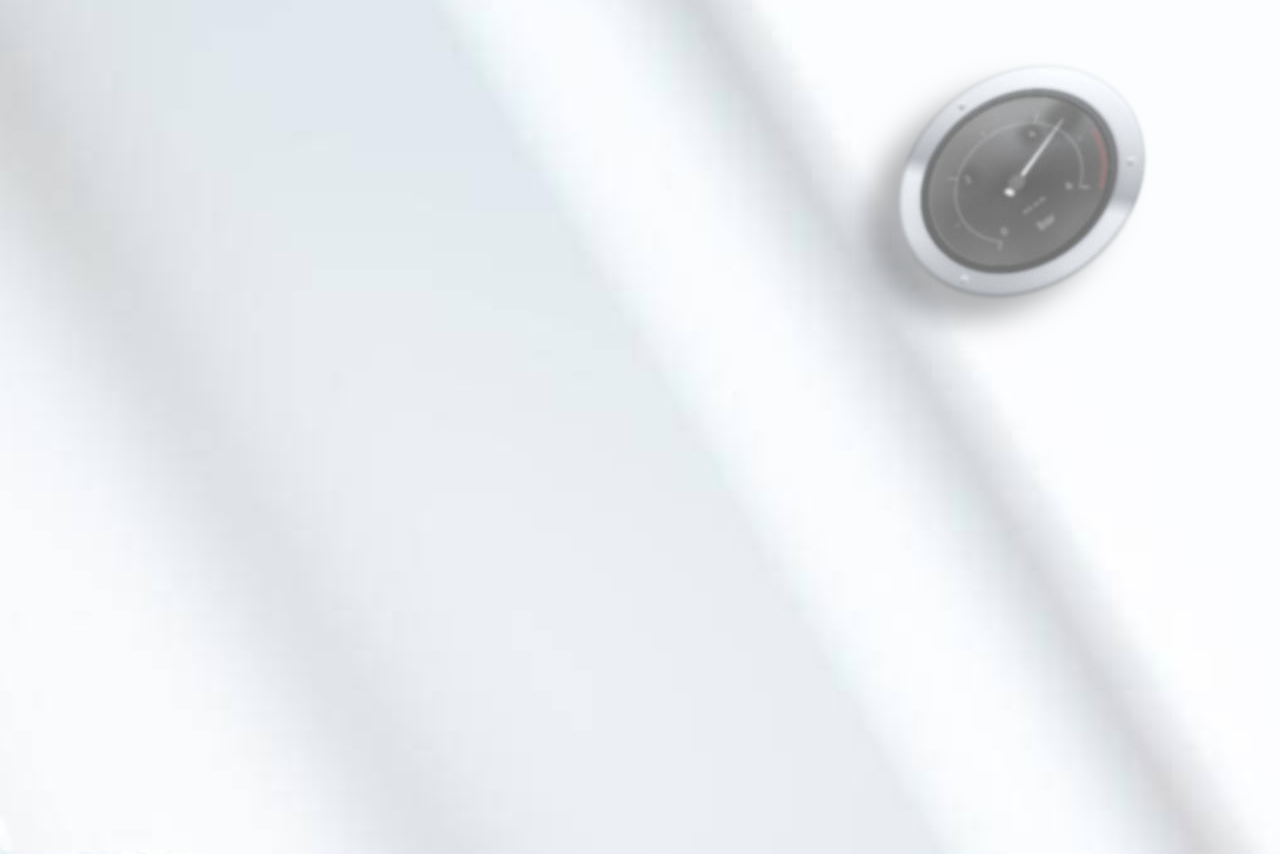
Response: 4.5bar
